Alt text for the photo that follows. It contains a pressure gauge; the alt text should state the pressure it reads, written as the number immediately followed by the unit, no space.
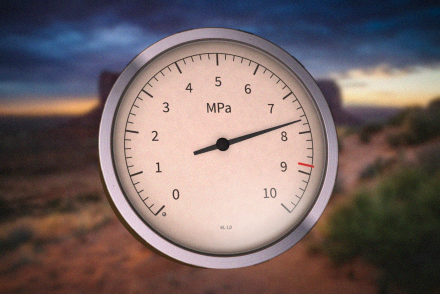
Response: 7.7MPa
